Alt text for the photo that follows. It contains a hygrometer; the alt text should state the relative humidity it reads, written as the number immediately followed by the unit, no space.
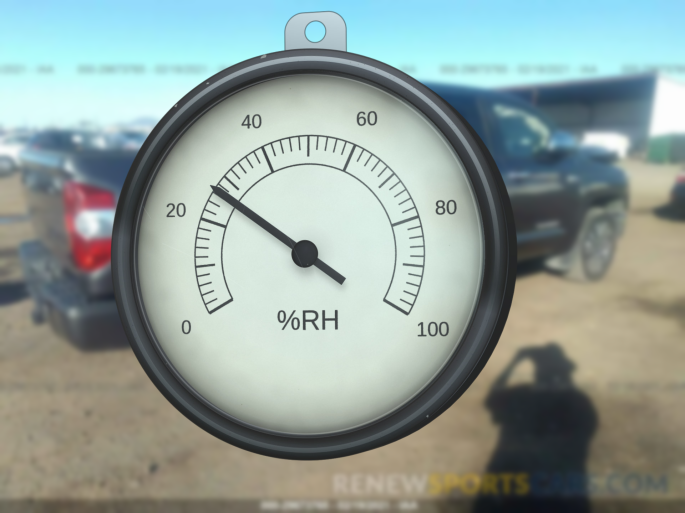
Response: 27%
